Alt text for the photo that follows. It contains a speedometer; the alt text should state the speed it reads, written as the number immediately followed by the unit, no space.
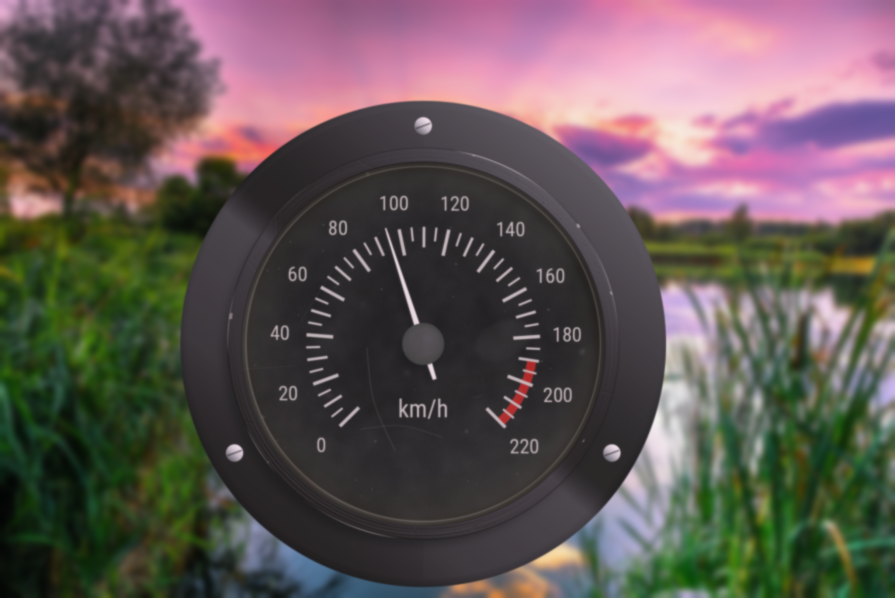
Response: 95km/h
